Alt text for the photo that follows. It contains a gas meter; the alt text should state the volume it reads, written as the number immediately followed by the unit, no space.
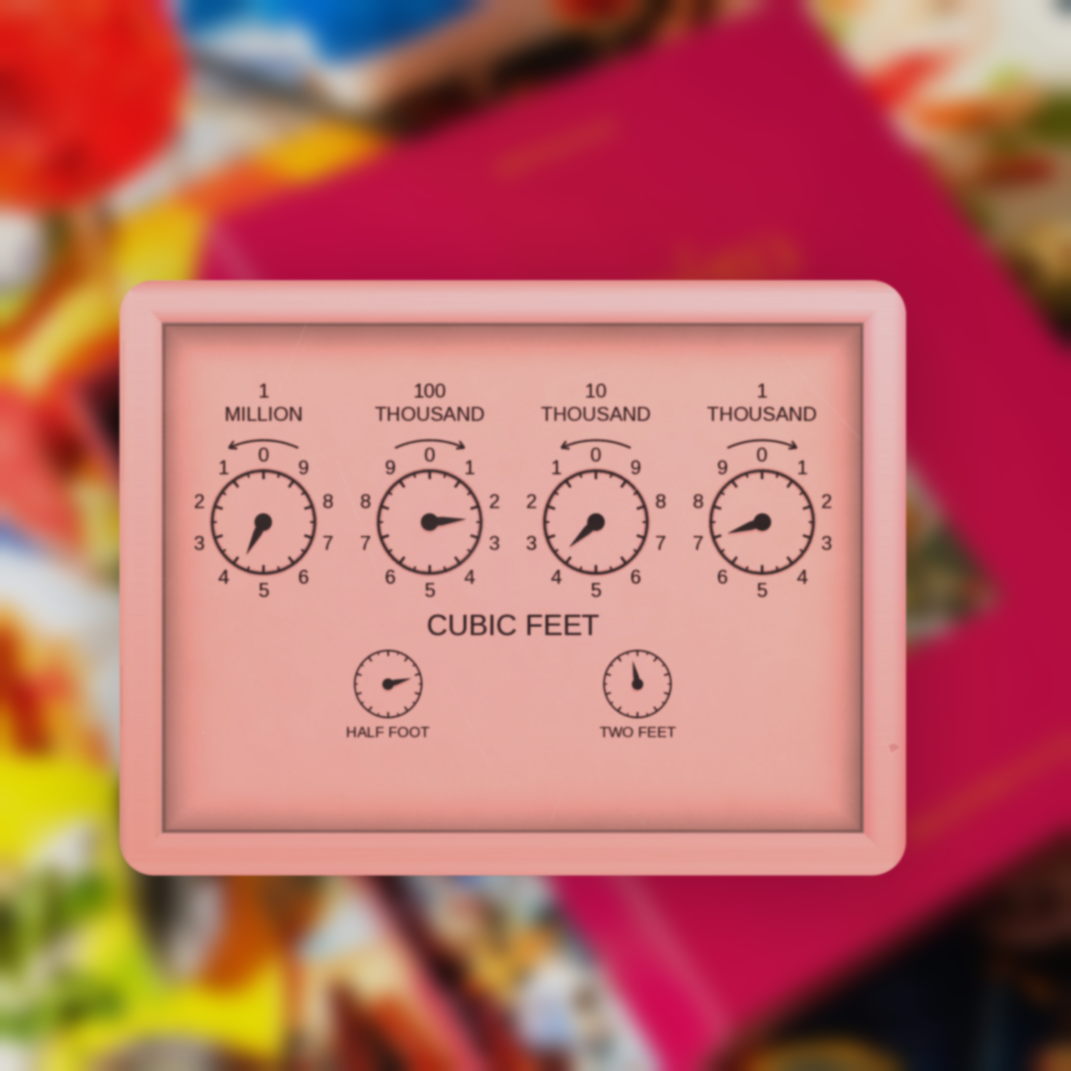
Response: 423700ft³
